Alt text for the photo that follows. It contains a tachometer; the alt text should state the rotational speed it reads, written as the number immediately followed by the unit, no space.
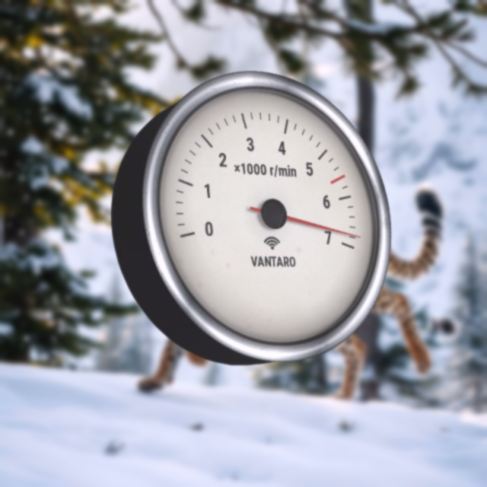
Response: 6800rpm
